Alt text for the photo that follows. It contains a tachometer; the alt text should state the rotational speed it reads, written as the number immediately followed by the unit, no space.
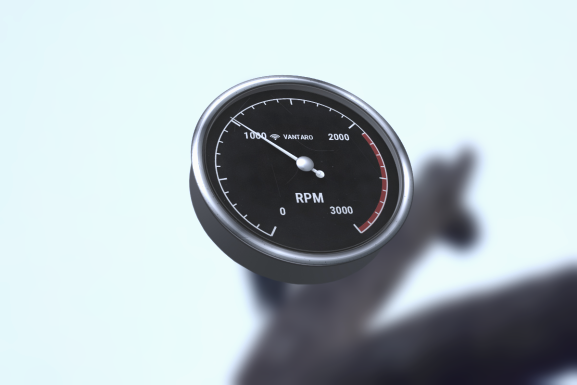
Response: 1000rpm
